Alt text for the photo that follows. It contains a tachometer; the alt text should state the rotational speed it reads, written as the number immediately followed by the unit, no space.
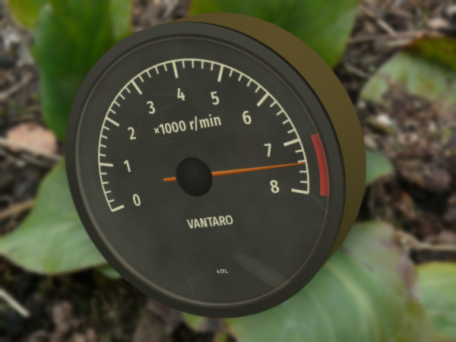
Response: 7400rpm
